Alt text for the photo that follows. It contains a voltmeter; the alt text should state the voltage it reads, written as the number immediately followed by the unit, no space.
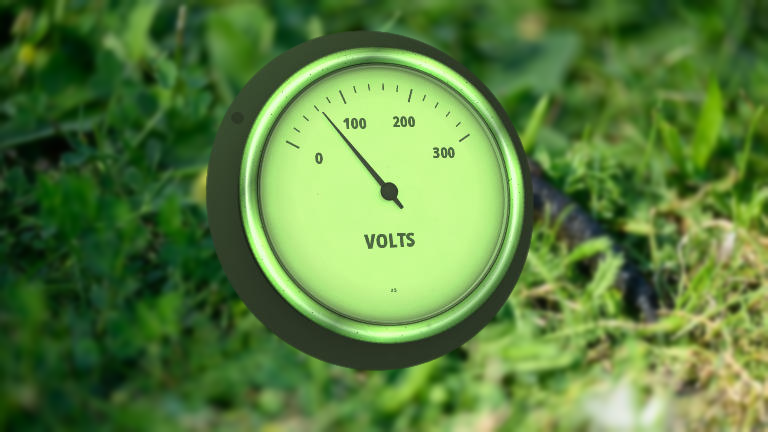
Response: 60V
